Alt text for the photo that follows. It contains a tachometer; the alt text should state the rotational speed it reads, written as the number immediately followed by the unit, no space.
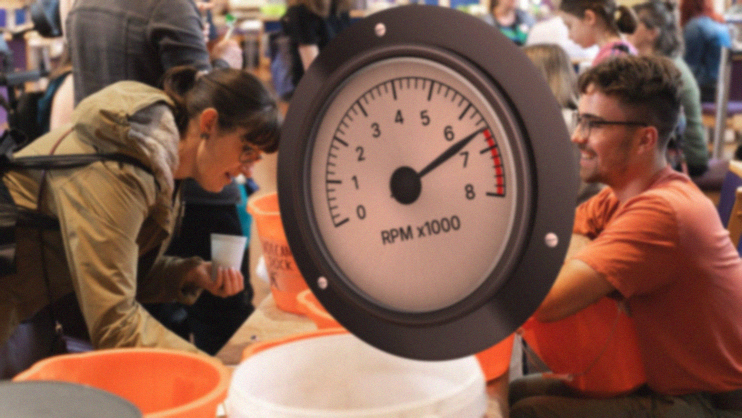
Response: 6600rpm
